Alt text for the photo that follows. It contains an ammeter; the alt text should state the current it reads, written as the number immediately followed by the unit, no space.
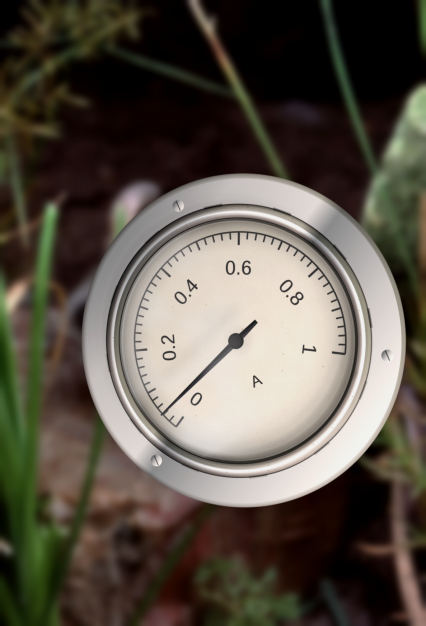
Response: 0.04A
